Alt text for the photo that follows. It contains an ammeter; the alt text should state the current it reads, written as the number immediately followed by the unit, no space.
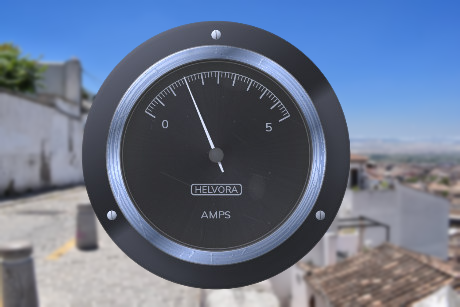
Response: 1.5A
